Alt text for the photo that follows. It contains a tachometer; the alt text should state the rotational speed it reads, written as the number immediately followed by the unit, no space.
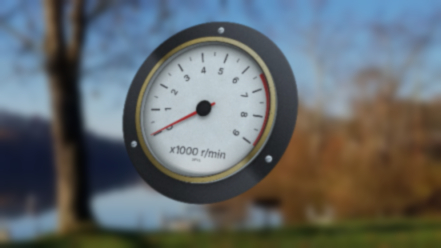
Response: 0rpm
